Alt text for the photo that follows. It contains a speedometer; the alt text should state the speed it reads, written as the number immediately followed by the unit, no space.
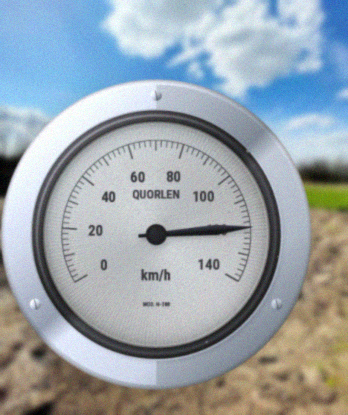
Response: 120km/h
